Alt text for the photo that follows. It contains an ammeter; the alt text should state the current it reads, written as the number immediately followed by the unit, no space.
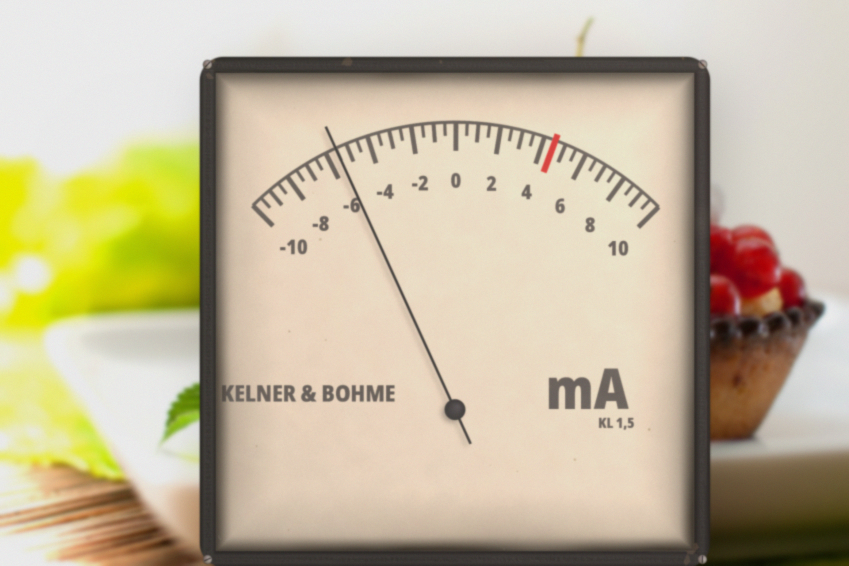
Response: -5.5mA
